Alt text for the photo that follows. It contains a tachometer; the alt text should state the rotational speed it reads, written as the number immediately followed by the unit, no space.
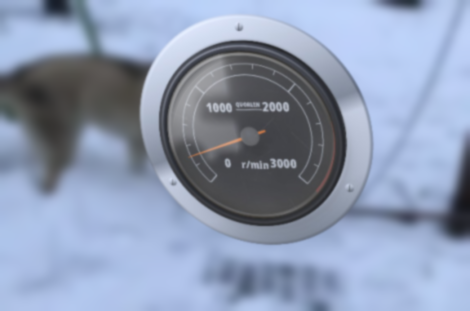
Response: 300rpm
